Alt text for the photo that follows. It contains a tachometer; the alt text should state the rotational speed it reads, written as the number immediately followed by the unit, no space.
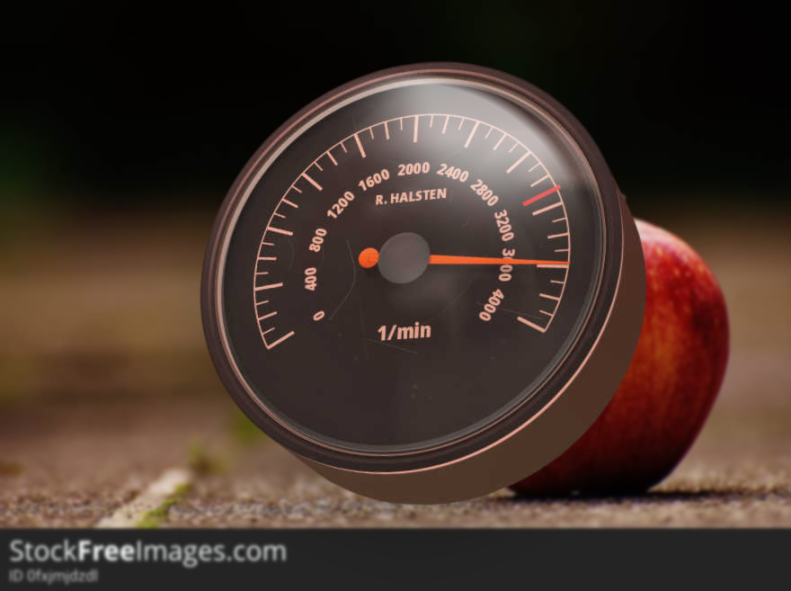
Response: 3600rpm
